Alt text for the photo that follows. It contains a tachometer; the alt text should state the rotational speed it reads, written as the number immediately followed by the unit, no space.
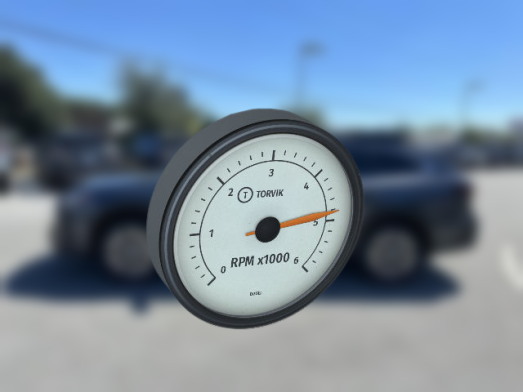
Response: 4800rpm
